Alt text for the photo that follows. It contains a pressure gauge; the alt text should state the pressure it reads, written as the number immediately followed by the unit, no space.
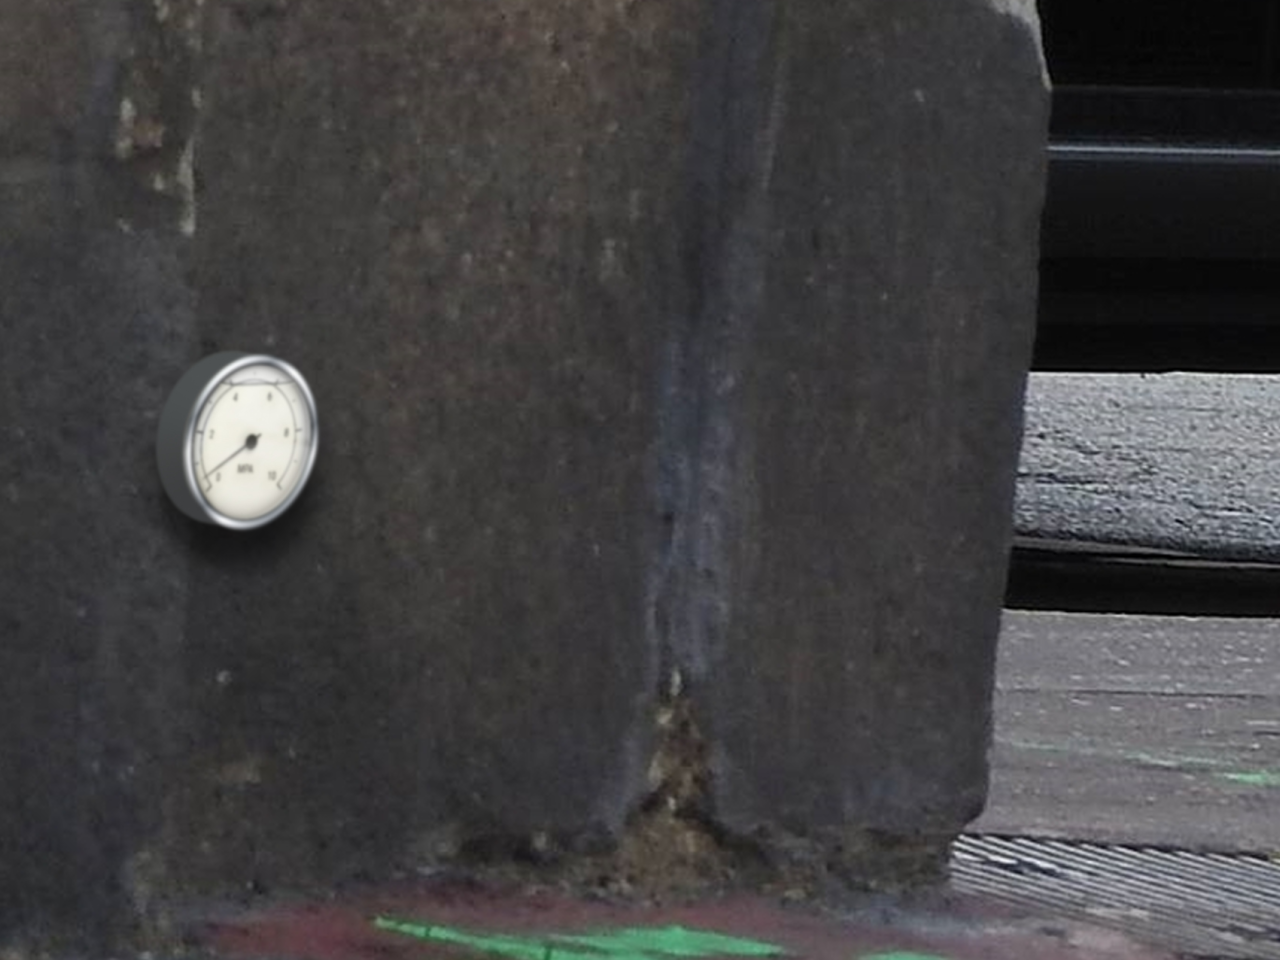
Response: 0.5MPa
